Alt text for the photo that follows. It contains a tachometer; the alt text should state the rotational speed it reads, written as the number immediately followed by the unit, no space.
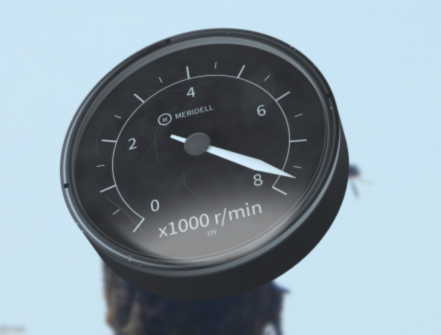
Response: 7750rpm
